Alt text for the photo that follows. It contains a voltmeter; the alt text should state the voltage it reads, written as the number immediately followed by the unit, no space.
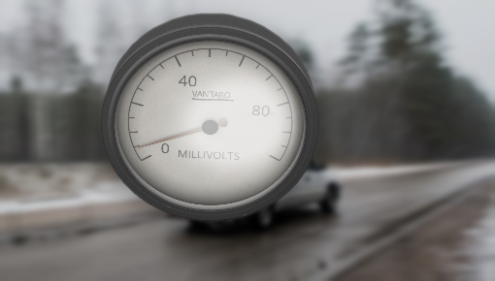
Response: 5mV
